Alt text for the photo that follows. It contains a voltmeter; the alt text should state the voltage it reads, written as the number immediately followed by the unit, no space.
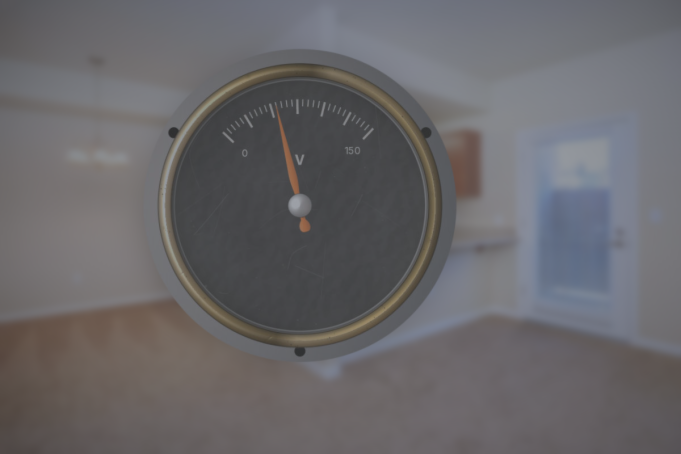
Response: 55V
